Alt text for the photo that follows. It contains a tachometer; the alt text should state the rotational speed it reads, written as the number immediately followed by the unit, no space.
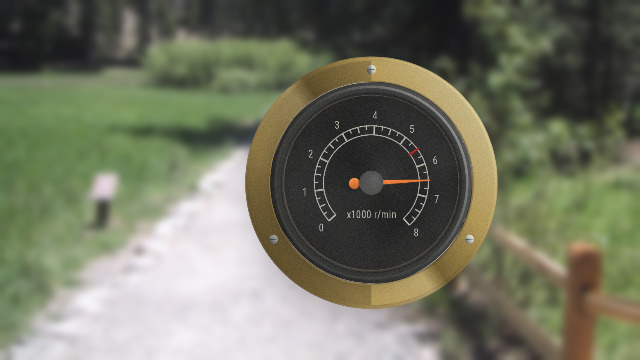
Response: 6500rpm
